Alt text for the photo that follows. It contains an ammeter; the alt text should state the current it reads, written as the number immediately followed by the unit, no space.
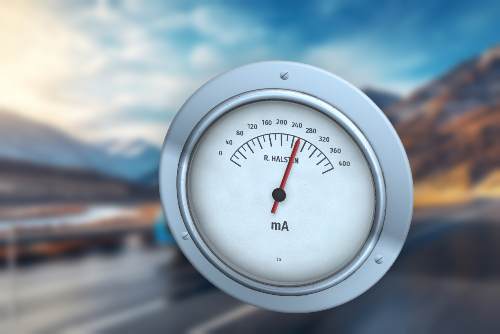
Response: 260mA
